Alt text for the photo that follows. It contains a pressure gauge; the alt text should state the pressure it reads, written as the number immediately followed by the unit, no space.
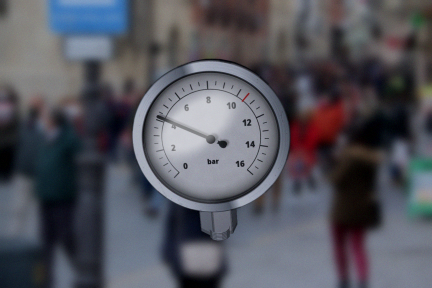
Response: 4.25bar
